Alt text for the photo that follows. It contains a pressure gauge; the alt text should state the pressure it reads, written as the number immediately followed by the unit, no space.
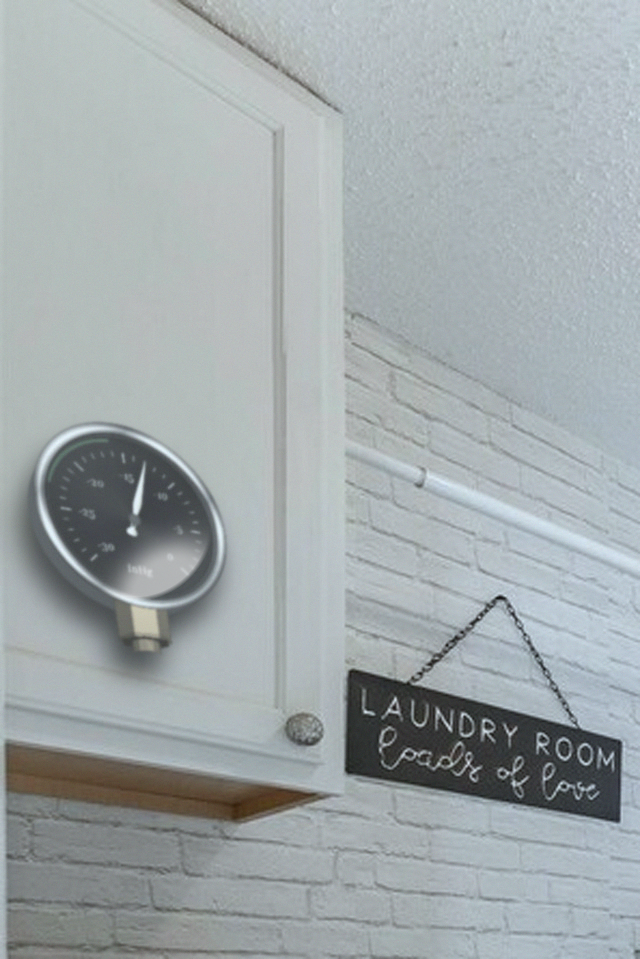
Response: -13inHg
